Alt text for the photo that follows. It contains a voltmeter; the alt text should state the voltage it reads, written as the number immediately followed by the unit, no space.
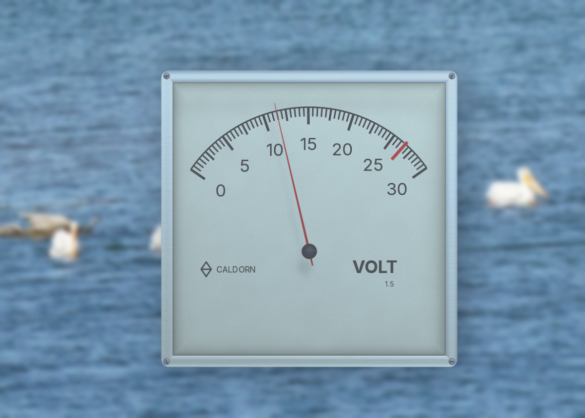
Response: 11.5V
